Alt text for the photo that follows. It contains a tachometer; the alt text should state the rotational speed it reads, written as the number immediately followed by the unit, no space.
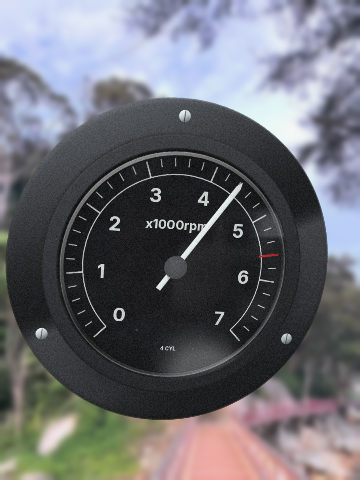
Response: 4400rpm
